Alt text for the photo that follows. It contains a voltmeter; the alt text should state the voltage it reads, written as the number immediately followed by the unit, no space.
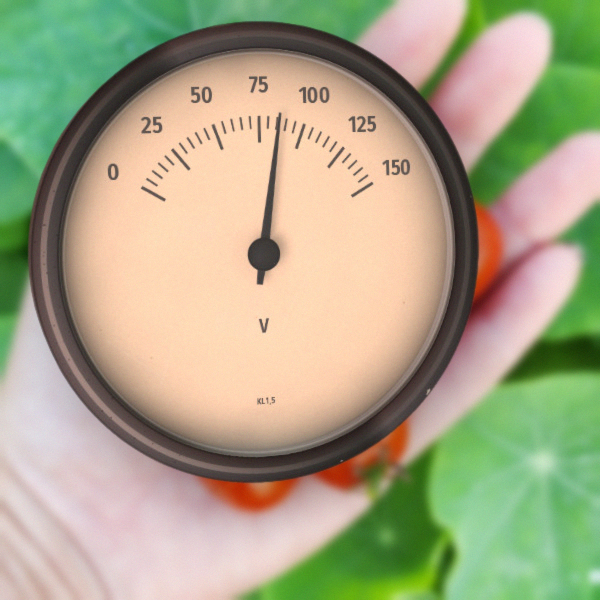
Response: 85V
